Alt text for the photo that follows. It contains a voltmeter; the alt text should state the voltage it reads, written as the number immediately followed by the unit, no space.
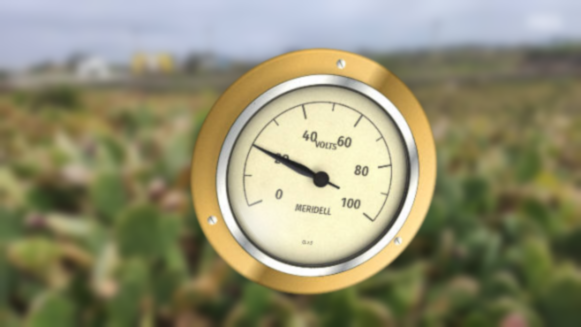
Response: 20V
